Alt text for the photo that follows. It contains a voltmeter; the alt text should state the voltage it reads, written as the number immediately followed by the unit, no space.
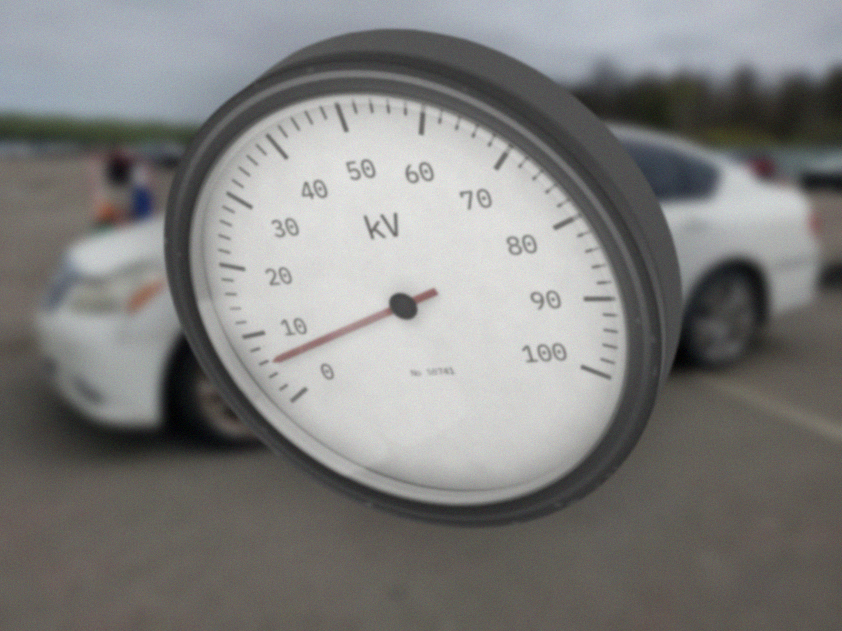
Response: 6kV
